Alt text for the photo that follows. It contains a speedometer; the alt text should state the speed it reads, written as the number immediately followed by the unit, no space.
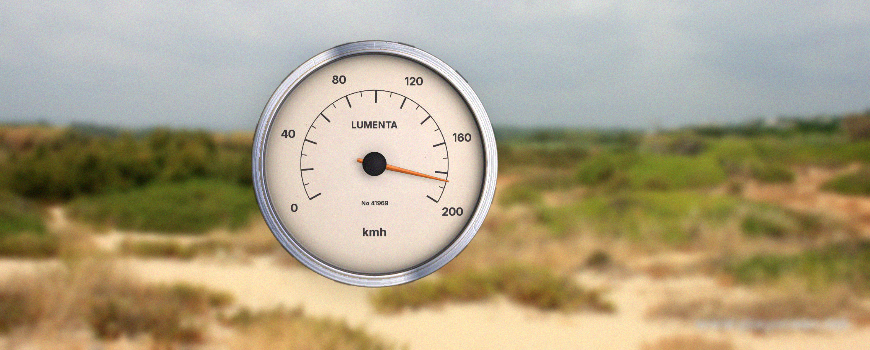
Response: 185km/h
